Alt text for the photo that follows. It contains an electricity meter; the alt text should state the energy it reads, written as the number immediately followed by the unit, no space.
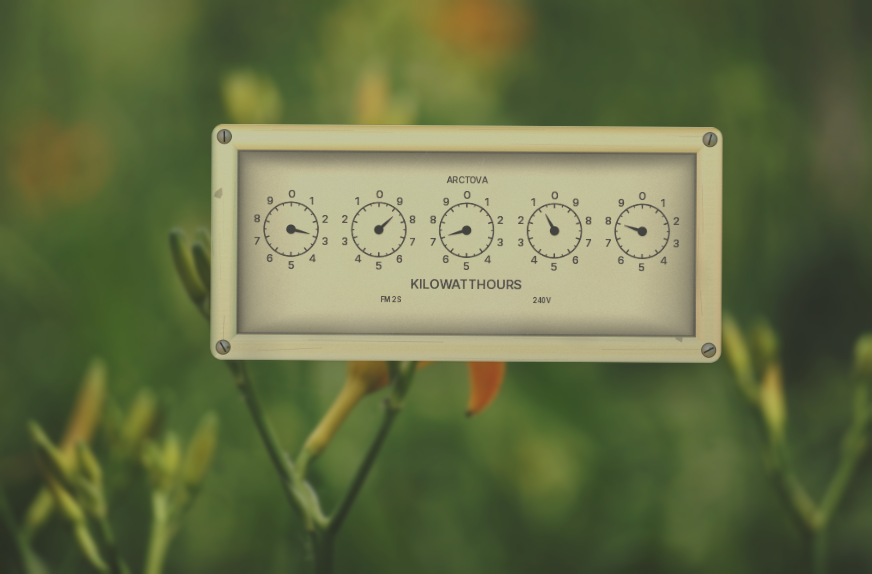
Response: 28708kWh
